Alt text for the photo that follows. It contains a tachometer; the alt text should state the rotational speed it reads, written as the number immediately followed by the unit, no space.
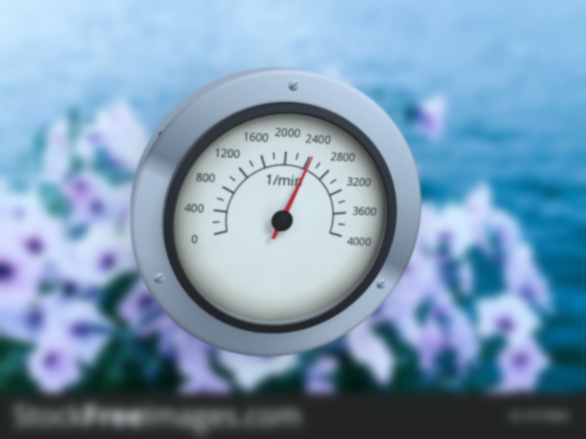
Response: 2400rpm
